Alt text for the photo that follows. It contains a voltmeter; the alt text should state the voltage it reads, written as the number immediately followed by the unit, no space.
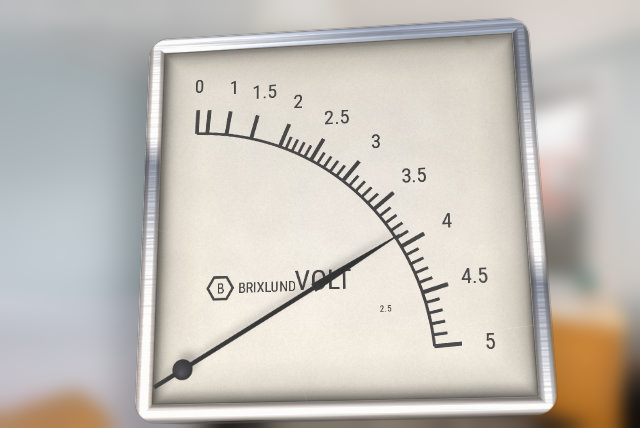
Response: 3.9V
